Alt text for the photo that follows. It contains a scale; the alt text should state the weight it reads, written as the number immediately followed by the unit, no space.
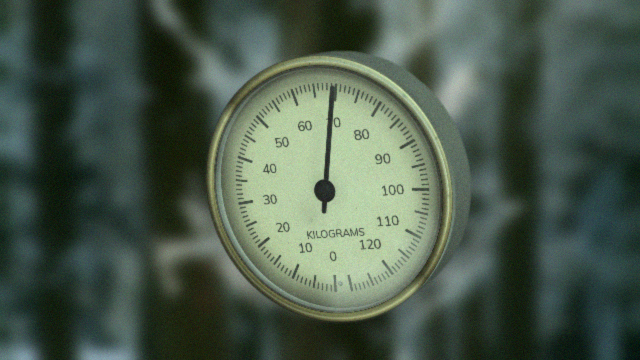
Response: 70kg
